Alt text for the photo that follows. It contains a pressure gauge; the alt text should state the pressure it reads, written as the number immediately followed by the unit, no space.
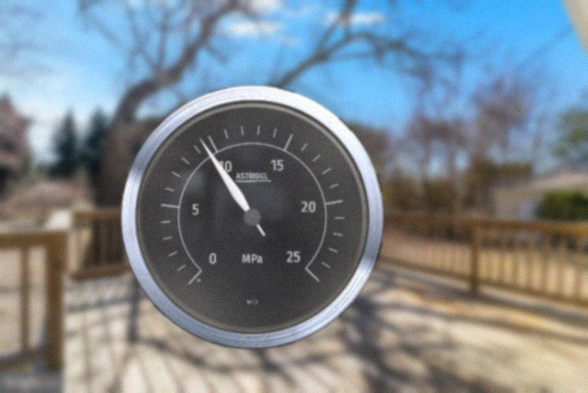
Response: 9.5MPa
